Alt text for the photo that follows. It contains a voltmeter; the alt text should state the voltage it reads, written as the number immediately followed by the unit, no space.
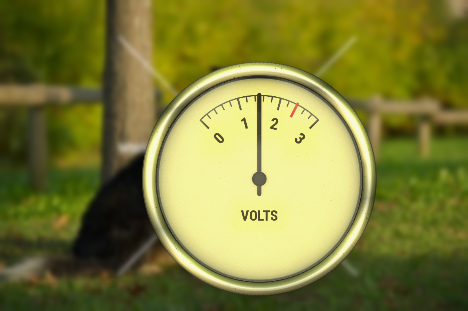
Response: 1.5V
